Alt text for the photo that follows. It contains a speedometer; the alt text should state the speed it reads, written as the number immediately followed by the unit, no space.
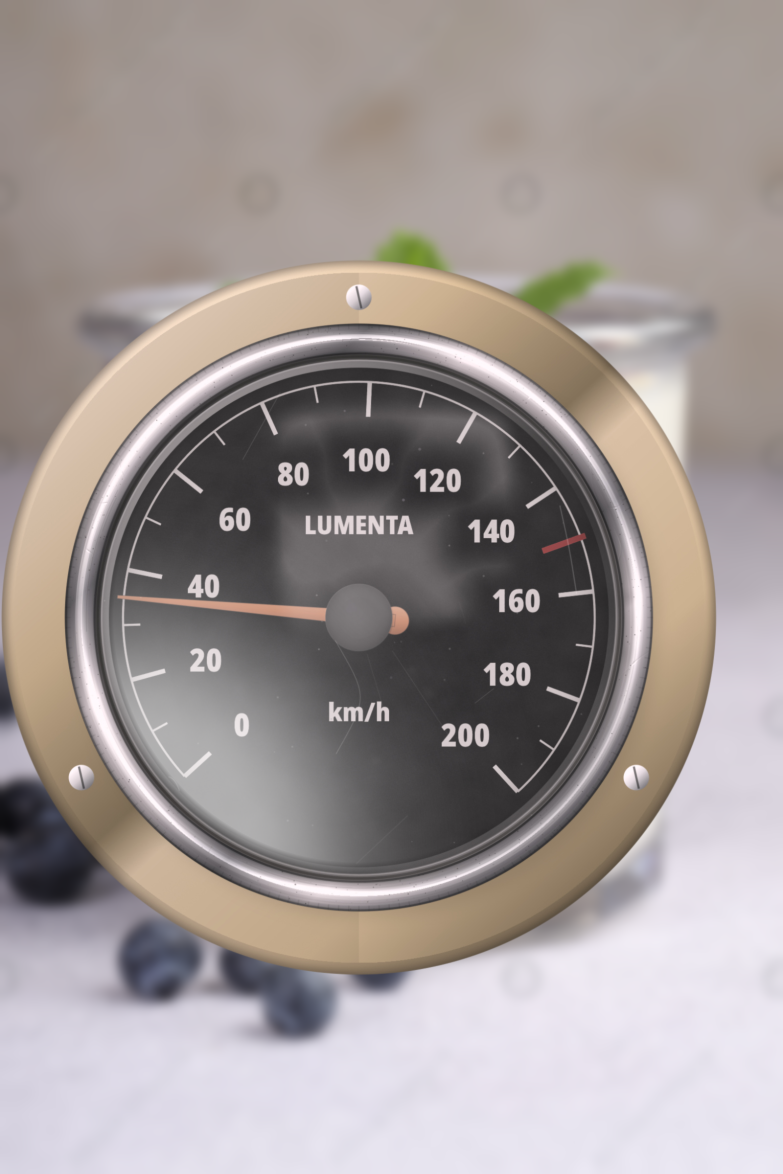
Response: 35km/h
